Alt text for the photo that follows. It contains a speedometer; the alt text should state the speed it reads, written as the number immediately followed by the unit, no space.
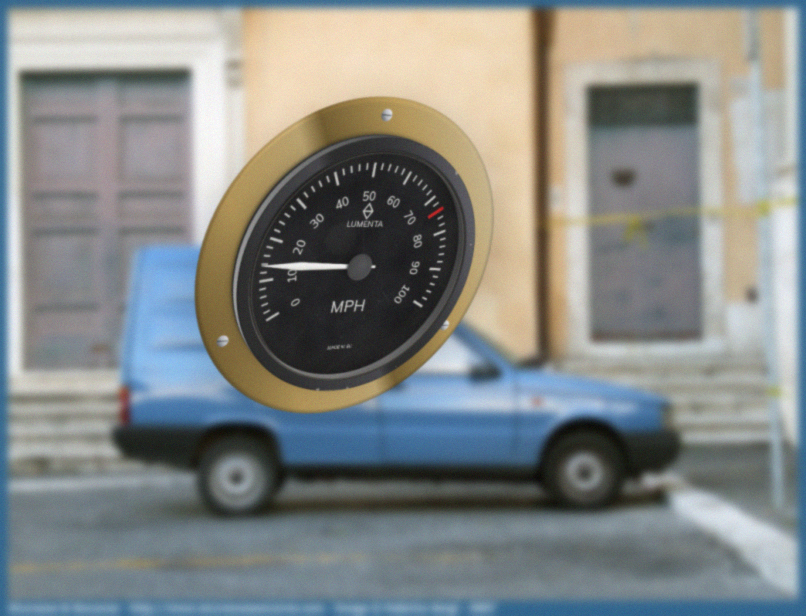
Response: 14mph
